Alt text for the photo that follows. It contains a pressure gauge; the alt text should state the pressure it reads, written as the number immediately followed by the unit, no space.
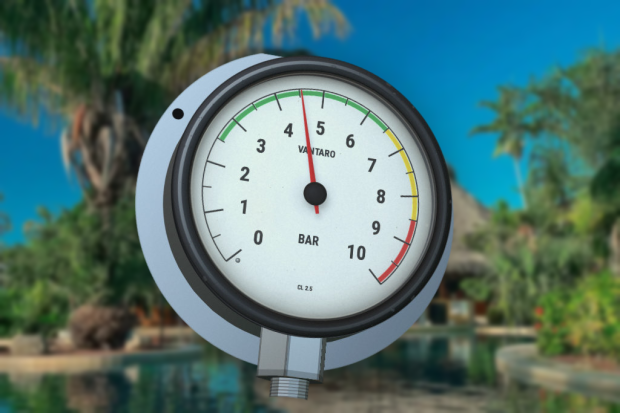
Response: 4.5bar
